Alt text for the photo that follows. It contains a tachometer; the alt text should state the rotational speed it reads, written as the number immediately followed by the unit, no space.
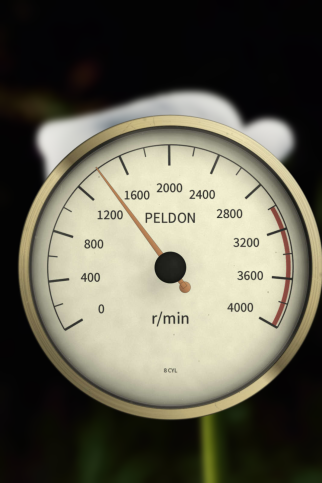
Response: 1400rpm
